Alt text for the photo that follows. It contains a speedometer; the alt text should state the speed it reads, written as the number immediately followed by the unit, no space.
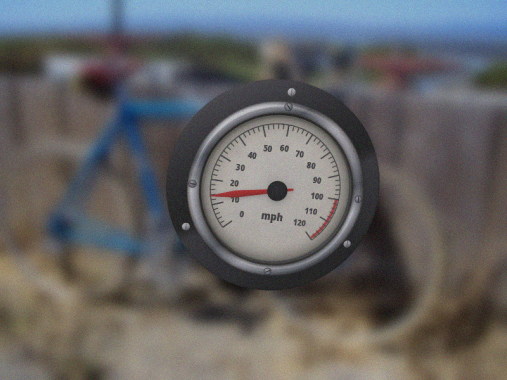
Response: 14mph
